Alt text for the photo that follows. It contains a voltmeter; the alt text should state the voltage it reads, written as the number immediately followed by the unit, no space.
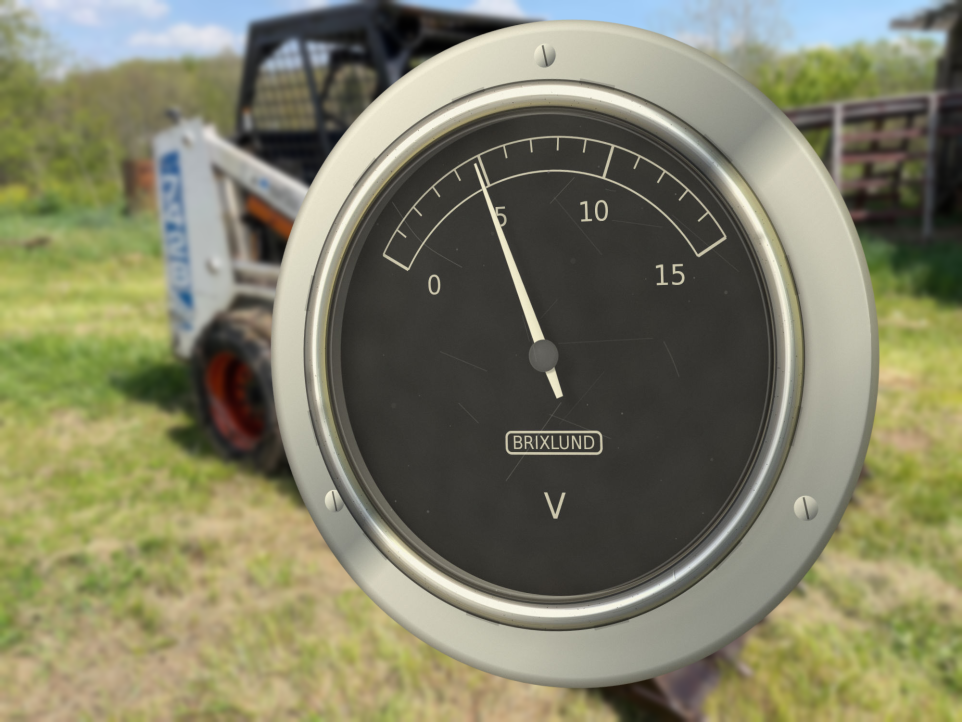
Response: 5V
